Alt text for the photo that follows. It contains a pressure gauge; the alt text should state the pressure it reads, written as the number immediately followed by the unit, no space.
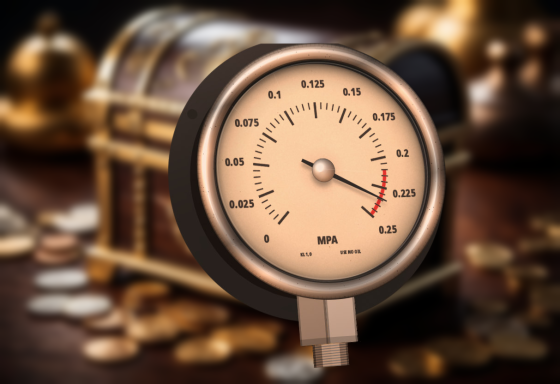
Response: 0.235MPa
